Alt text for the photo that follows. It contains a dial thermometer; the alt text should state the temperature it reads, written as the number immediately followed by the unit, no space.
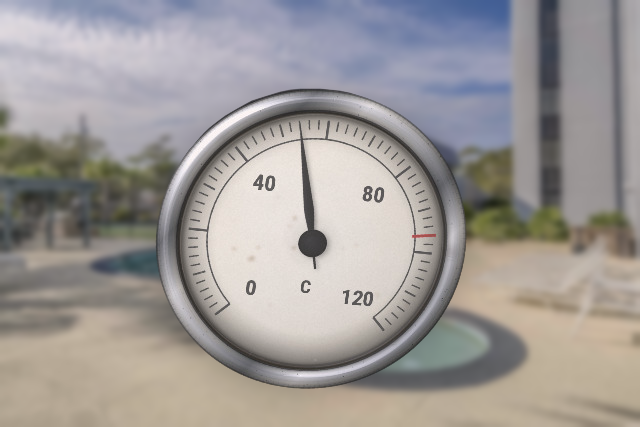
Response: 54°C
